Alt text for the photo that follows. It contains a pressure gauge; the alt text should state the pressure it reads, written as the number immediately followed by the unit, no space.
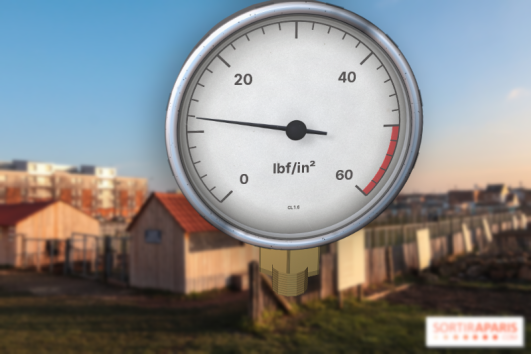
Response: 12psi
